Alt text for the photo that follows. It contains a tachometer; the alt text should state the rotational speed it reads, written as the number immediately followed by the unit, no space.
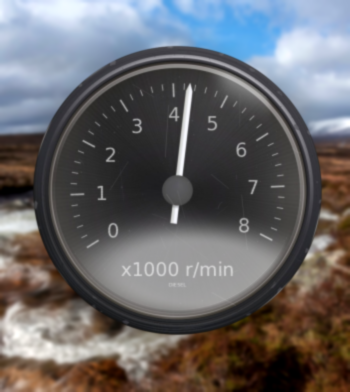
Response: 4300rpm
